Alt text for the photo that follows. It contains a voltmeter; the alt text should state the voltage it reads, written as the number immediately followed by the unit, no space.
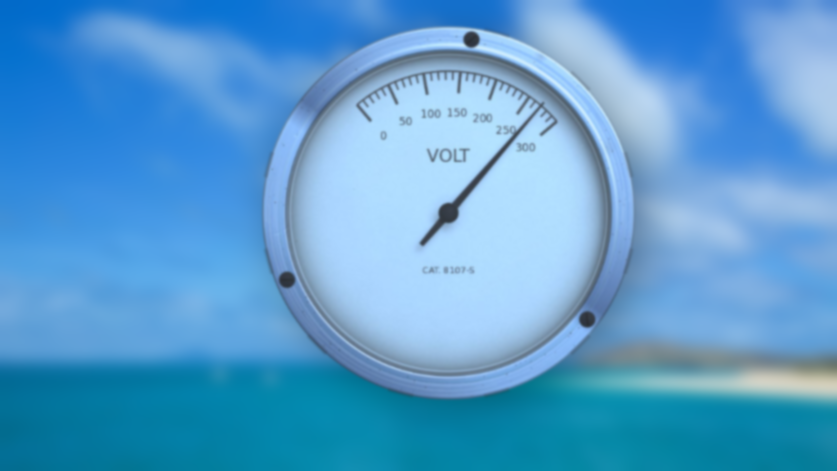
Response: 270V
